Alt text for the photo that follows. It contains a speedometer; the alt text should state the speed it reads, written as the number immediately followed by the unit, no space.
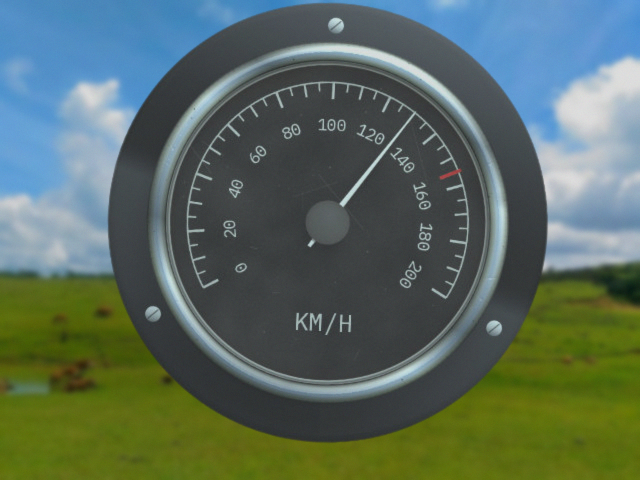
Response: 130km/h
